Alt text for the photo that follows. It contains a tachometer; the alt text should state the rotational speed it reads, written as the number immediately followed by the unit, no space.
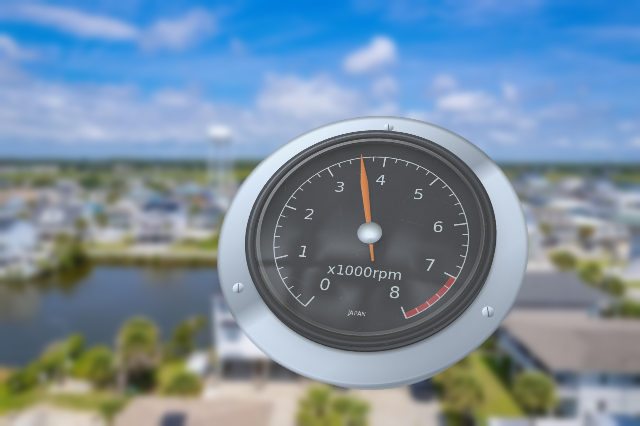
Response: 3600rpm
